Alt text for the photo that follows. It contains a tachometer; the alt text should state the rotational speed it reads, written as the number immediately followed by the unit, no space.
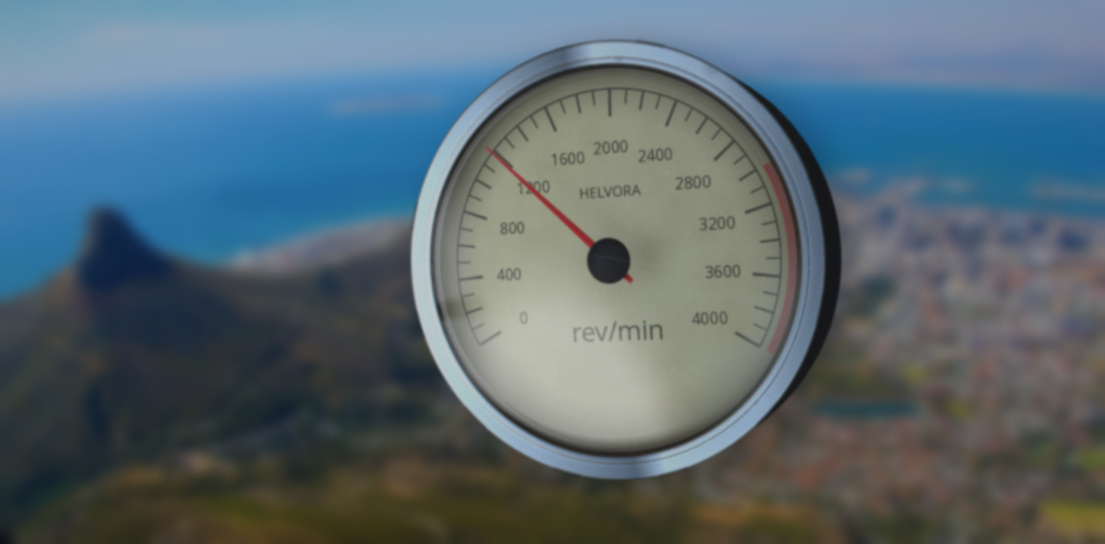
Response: 1200rpm
